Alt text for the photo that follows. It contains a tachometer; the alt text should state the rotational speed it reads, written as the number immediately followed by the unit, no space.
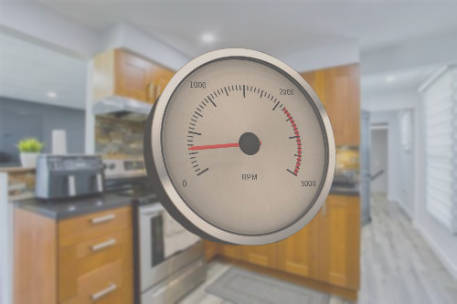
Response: 300rpm
